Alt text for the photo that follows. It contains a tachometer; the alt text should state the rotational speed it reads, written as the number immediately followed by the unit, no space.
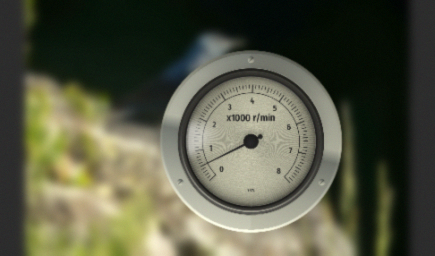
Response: 500rpm
